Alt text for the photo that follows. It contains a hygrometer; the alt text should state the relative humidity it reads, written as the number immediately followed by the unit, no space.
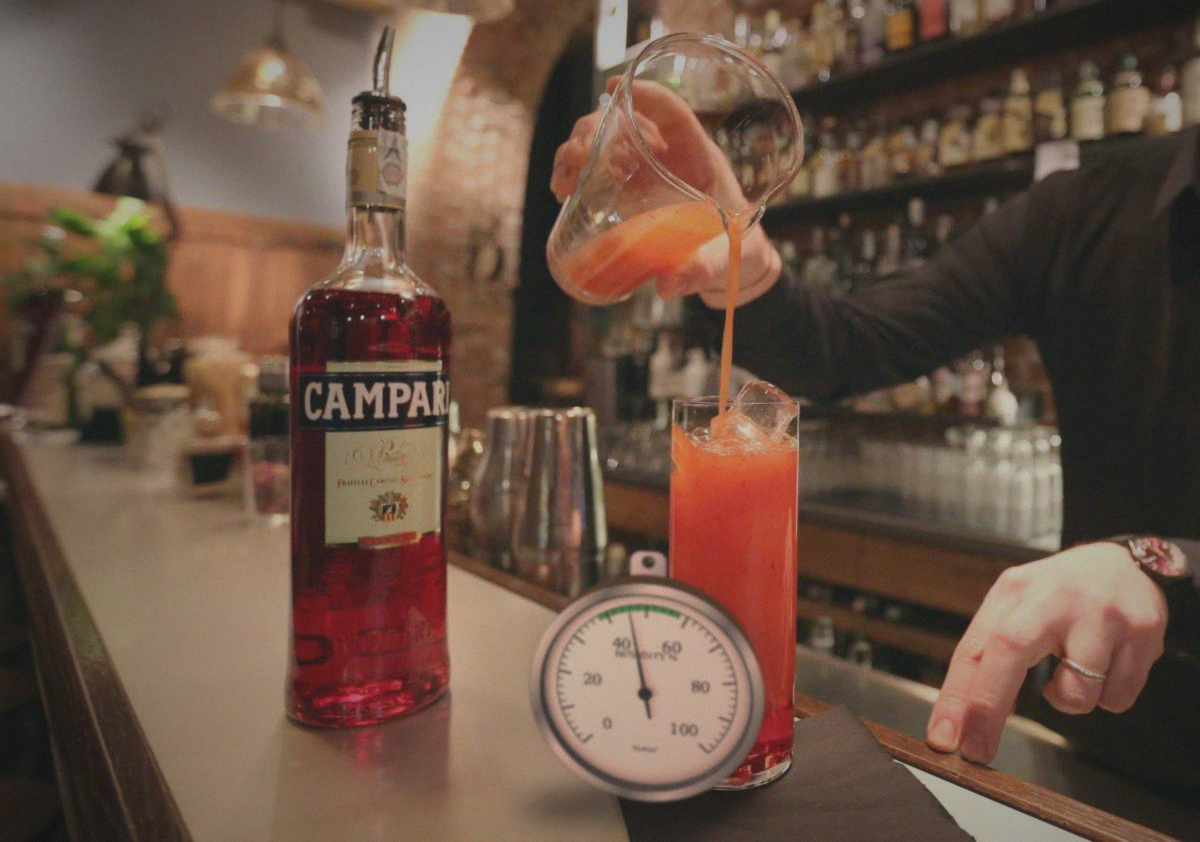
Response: 46%
